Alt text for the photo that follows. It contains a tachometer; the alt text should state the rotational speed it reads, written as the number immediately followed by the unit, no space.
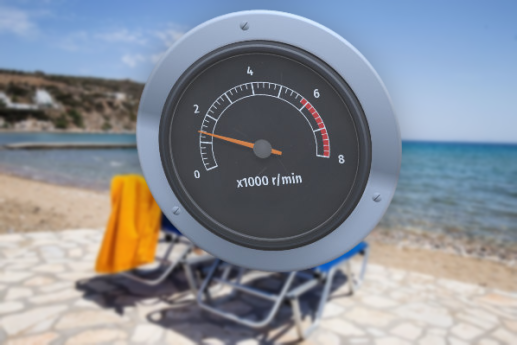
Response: 1400rpm
